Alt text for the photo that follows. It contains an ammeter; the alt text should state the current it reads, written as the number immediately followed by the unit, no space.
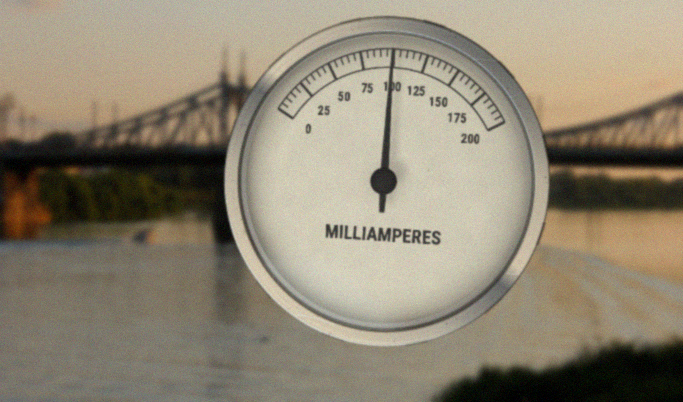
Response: 100mA
